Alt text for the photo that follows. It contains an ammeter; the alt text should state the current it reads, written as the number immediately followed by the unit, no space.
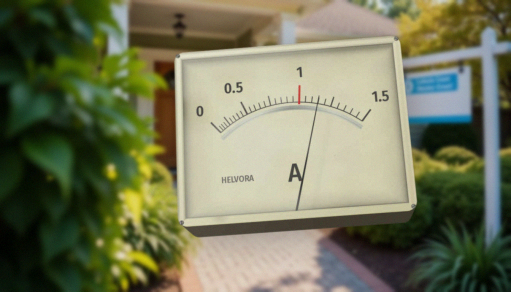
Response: 1.15A
